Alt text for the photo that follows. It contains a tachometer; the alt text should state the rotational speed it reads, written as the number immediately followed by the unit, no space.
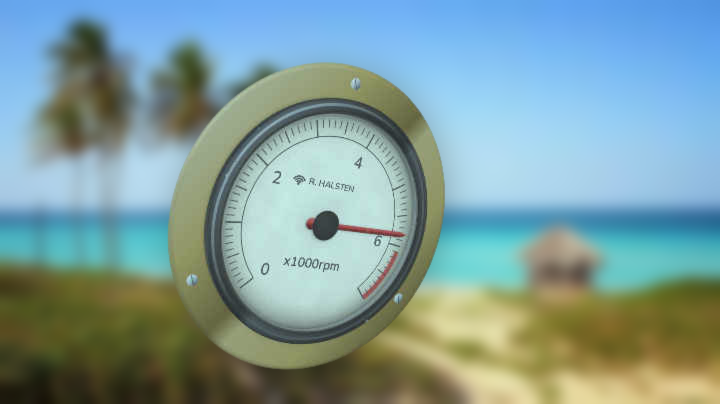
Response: 5800rpm
